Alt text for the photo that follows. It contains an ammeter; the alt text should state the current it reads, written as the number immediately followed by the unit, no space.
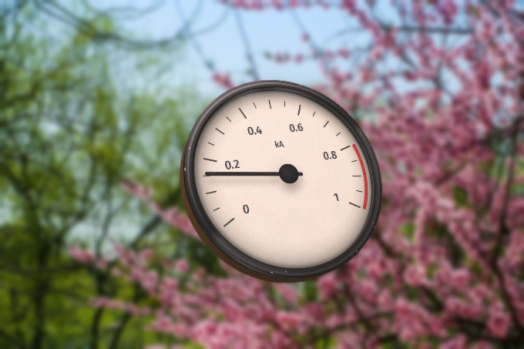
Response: 0.15kA
